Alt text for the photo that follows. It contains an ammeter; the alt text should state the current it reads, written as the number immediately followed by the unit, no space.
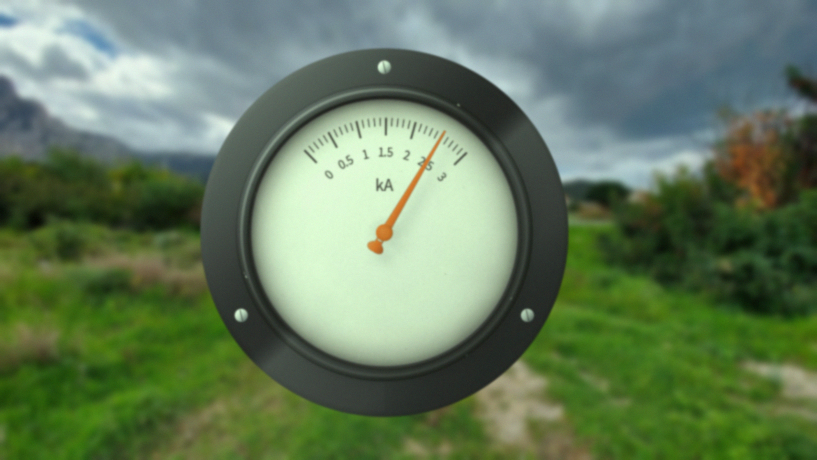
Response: 2.5kA
